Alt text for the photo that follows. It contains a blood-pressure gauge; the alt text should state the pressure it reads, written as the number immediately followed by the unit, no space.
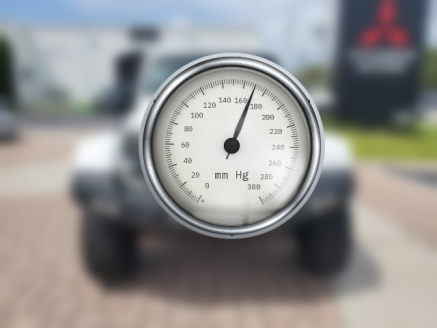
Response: 170mmHg
